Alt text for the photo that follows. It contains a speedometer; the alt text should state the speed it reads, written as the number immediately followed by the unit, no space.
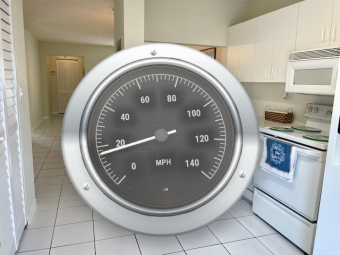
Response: 16mph
